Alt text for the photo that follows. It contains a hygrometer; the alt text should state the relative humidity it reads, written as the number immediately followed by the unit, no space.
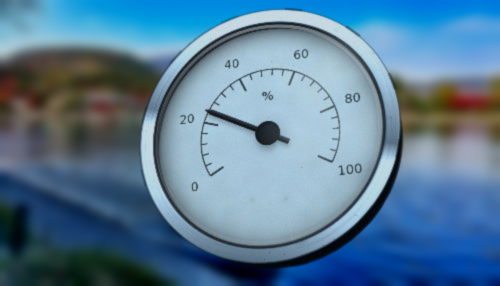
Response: 24%
